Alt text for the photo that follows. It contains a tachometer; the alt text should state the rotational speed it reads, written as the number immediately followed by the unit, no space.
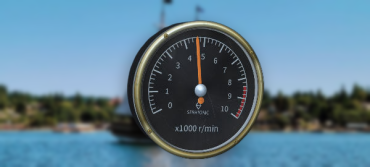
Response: 4600rpm
